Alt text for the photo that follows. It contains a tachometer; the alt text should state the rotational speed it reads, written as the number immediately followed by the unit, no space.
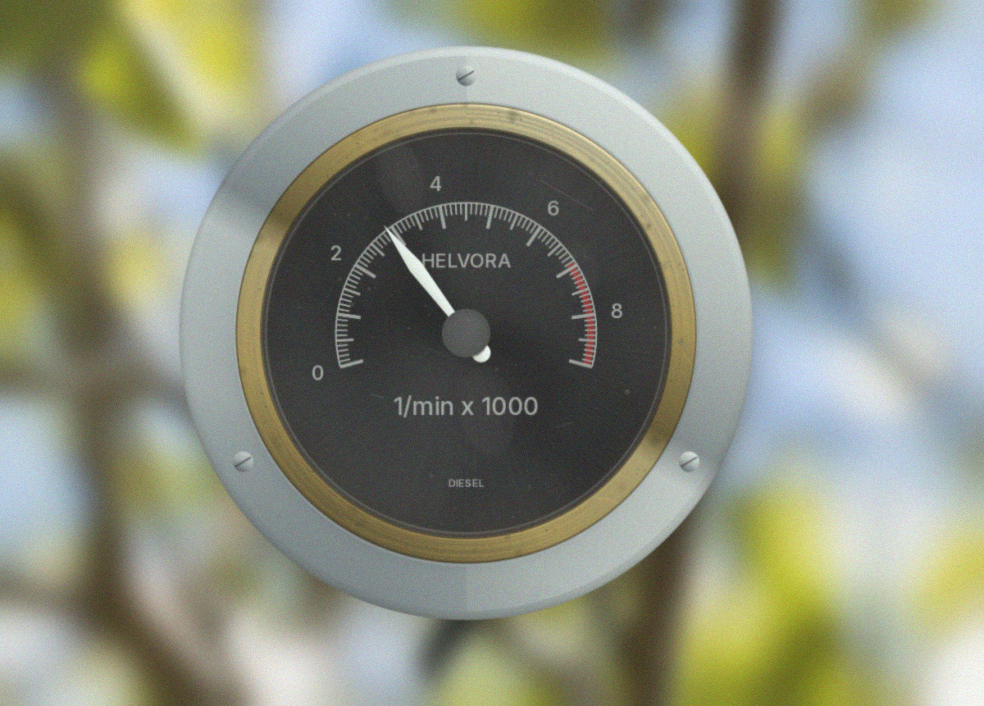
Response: 2900rpm
